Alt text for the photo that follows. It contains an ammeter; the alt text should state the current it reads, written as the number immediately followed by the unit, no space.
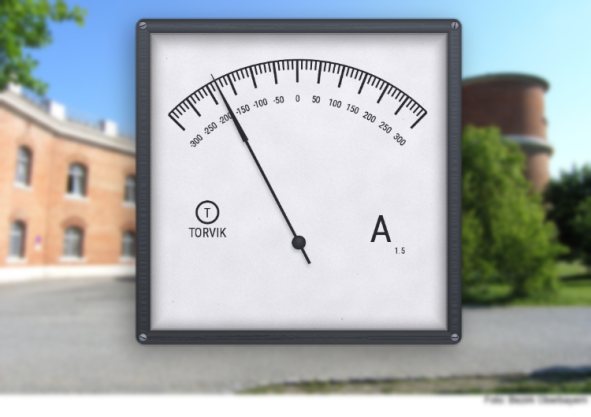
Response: -180A
